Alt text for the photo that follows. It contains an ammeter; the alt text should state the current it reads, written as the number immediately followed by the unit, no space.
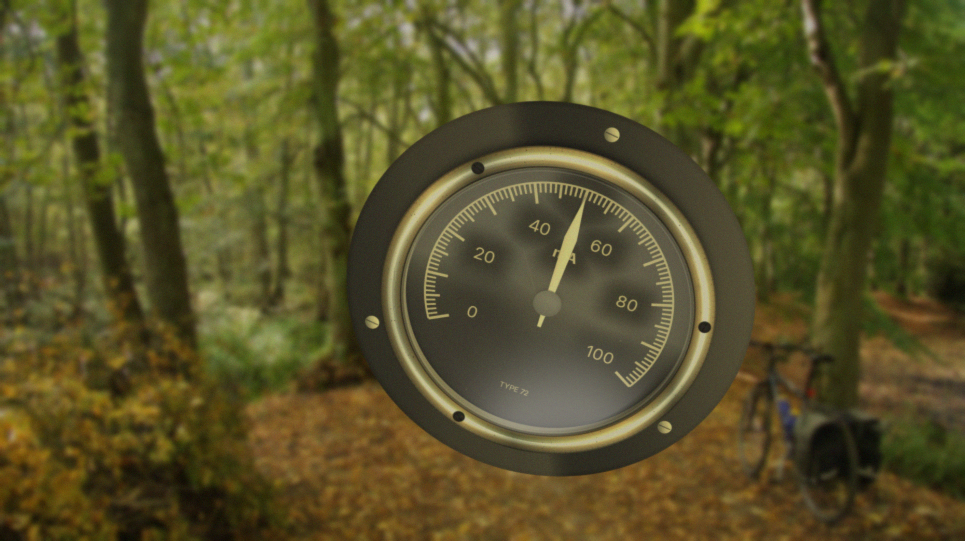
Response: 50mA
